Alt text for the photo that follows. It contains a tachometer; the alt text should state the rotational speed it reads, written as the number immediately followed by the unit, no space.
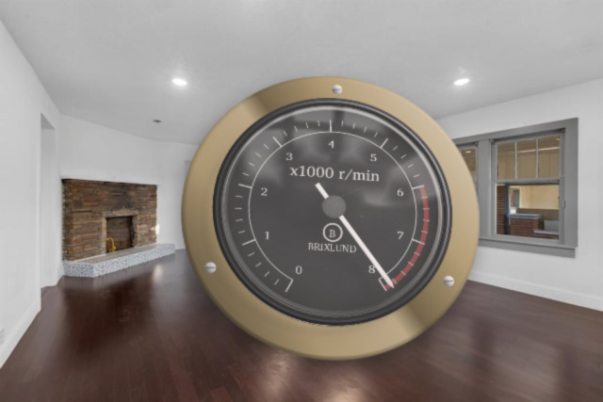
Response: 7900rpm
